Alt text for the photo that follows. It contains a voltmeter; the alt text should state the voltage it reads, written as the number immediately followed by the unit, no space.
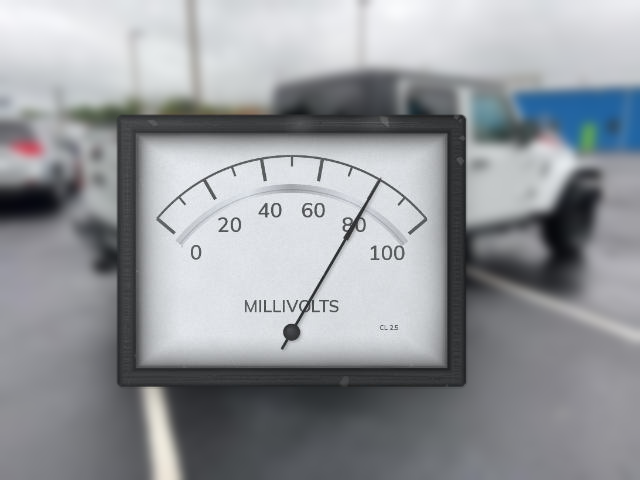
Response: 80mV
